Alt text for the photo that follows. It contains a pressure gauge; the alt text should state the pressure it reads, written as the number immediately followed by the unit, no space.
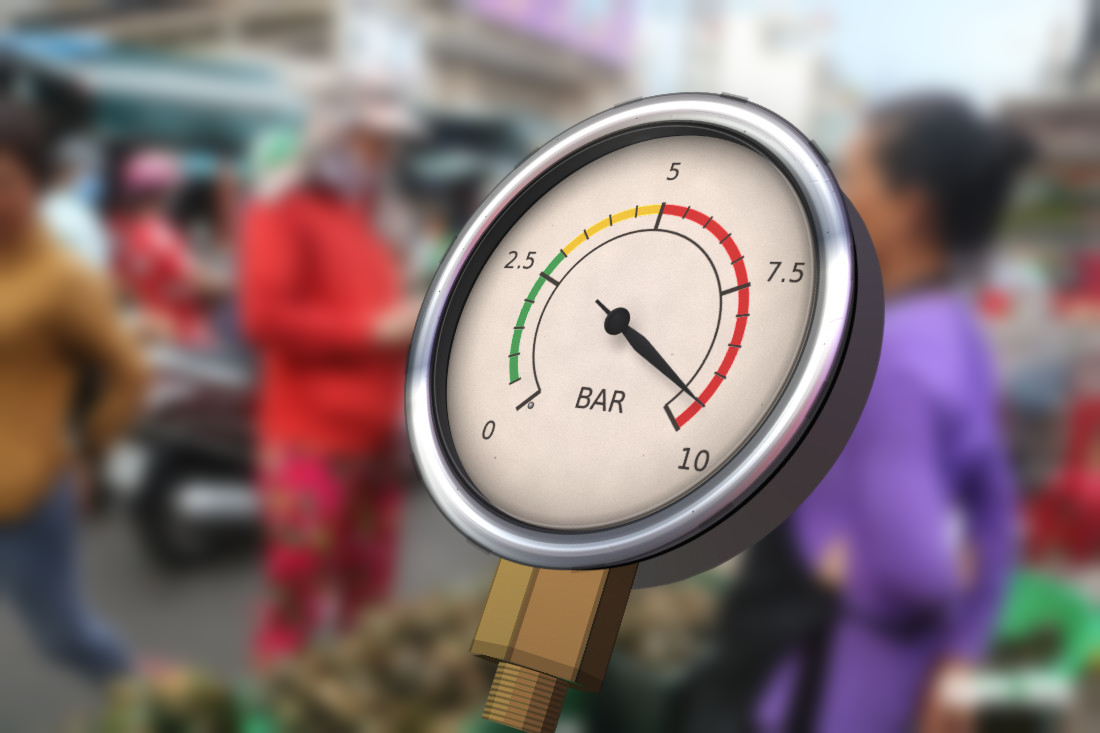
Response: 9.5bar
